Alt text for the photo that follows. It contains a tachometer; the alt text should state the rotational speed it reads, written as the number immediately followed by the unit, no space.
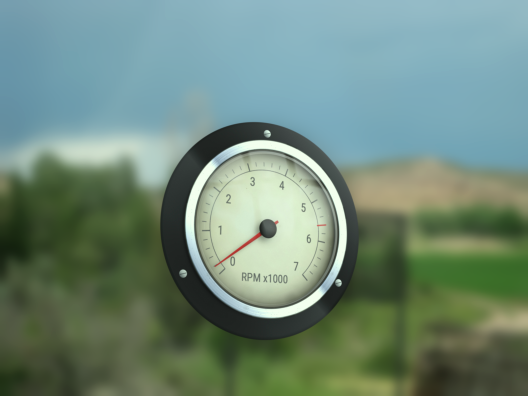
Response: 200rpm
